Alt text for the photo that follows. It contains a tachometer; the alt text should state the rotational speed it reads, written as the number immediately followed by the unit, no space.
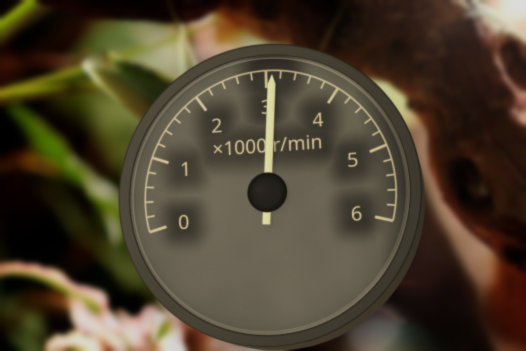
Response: 3100rpm
